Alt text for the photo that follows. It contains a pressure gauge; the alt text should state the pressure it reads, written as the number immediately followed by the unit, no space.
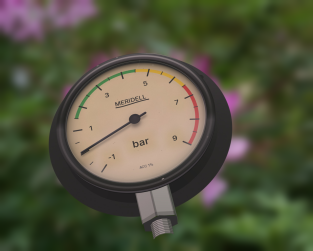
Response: 0bar
